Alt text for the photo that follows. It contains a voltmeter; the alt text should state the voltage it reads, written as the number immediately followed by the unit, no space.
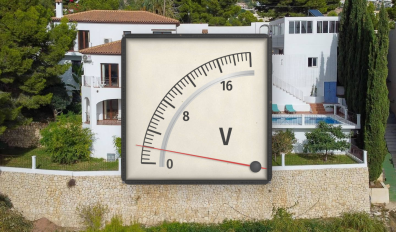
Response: 2V
